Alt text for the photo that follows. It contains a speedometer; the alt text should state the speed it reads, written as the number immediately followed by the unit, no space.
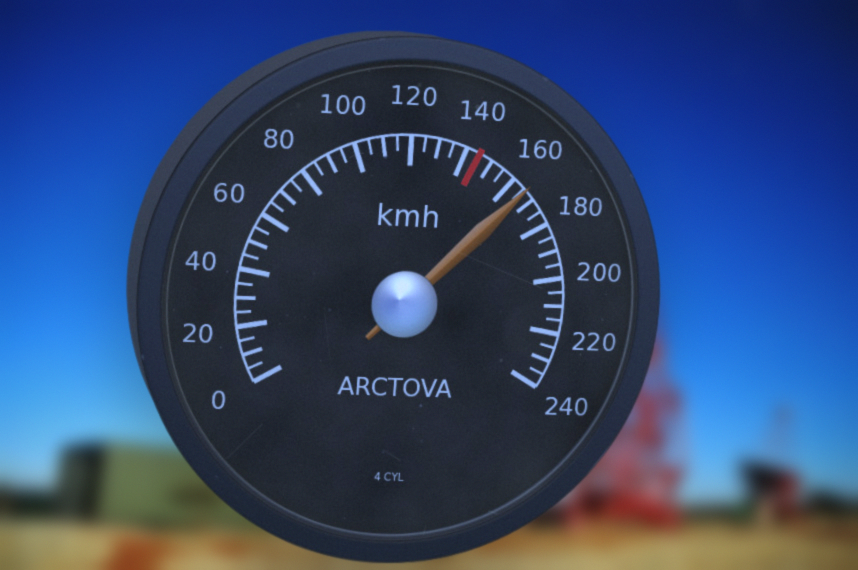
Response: 165km/h
